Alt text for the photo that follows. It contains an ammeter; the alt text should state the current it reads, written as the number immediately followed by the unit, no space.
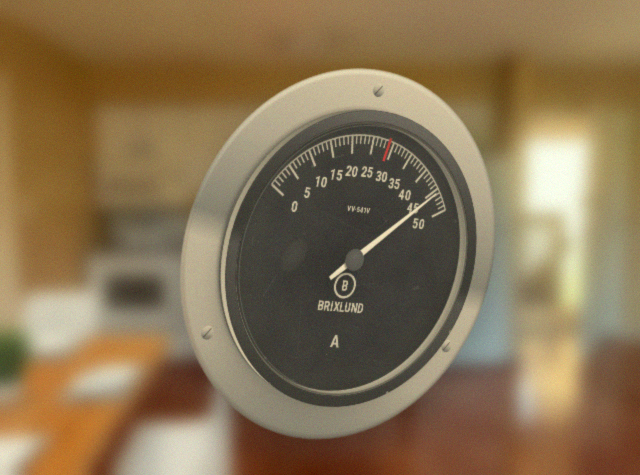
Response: 45A
